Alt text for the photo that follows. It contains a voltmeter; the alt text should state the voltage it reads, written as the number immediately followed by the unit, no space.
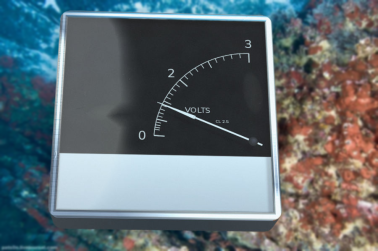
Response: 1.4V
